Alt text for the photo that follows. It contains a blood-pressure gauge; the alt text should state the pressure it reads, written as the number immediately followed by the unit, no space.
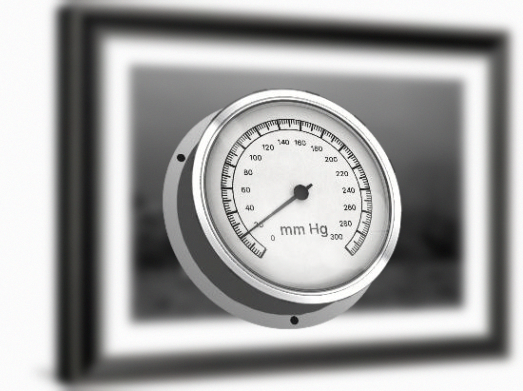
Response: 20mmHg
